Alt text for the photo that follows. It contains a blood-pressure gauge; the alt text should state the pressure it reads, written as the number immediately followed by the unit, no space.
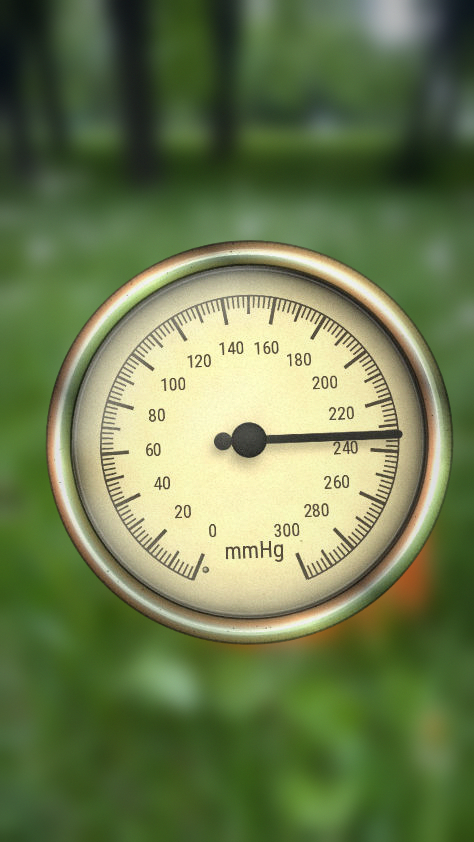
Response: 234mmHg
